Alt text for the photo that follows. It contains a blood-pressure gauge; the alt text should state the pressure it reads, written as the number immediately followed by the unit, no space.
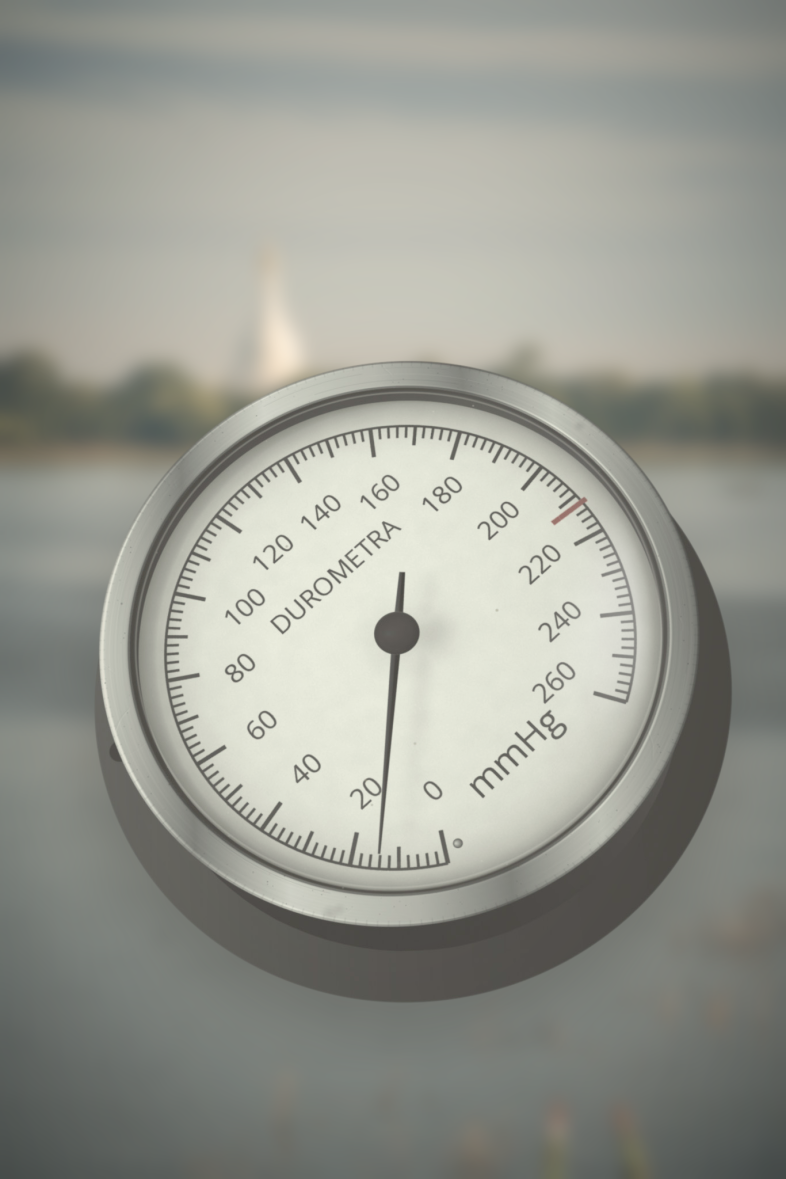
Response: 14mmHg
